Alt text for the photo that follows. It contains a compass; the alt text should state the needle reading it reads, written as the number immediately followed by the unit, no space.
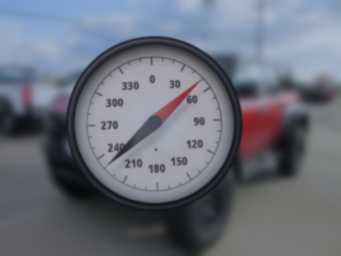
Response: 50°
